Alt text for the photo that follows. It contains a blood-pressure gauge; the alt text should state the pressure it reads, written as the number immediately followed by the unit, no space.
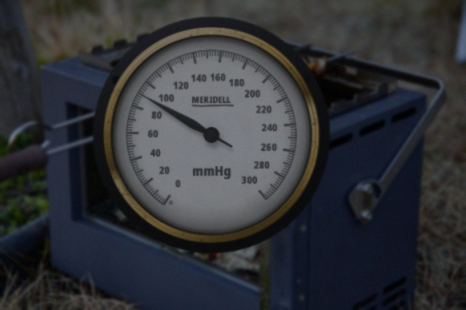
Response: 90mmHg
